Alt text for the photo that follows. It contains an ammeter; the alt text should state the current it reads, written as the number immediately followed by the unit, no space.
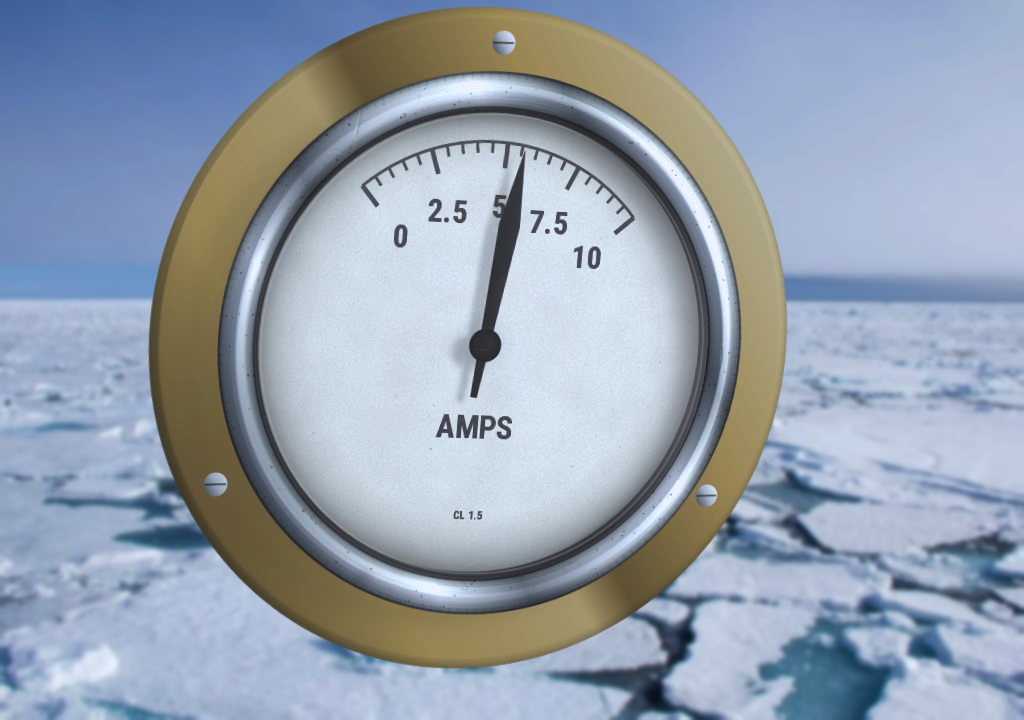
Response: 5.5A
